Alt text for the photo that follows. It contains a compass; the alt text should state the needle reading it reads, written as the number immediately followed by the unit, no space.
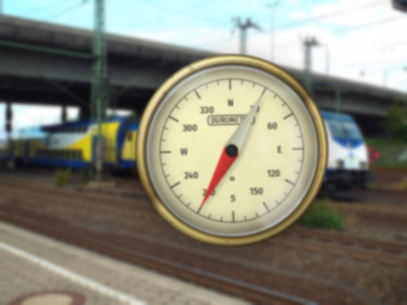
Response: 210°
